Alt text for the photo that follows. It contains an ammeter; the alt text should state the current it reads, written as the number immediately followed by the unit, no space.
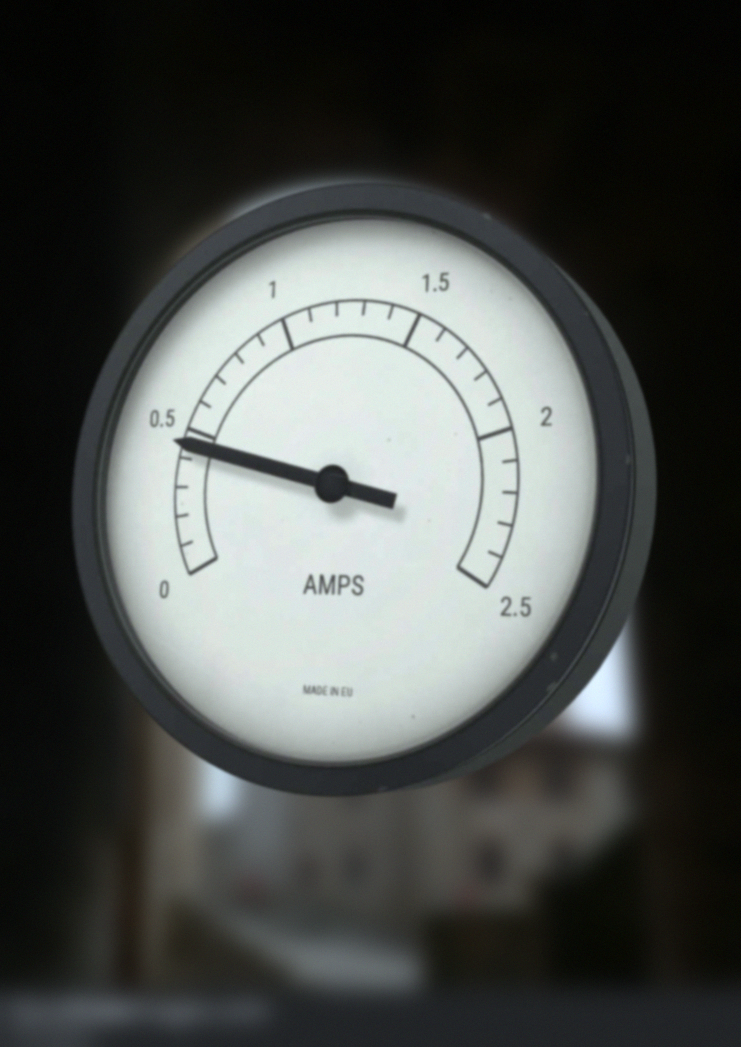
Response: 0.45A
